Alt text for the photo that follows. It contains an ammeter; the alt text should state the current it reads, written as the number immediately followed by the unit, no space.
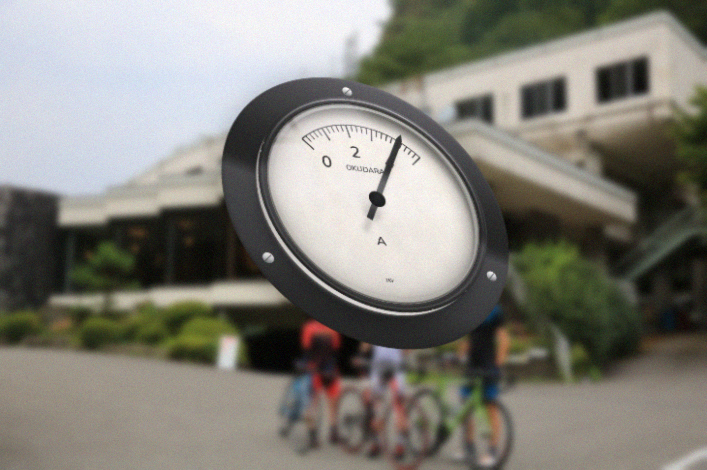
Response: 4A
